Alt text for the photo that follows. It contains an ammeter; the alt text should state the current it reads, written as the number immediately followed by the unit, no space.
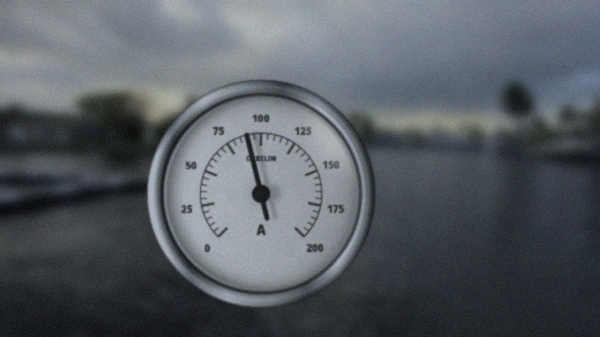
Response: 90A
